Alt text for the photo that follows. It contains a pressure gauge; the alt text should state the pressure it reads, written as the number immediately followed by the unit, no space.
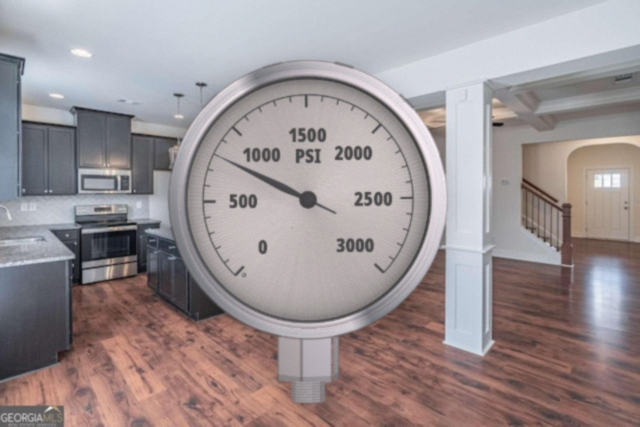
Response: 800psi
